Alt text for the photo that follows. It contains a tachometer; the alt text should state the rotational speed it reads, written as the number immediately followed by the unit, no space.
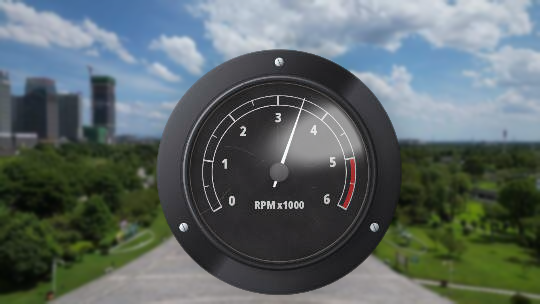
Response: 3500rpm
